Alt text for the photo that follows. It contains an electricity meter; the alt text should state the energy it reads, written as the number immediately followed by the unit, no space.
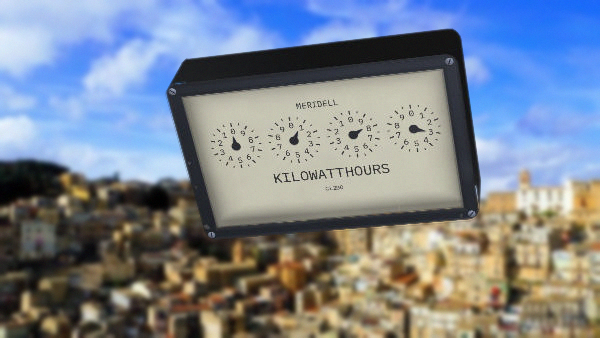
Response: 83kWh
